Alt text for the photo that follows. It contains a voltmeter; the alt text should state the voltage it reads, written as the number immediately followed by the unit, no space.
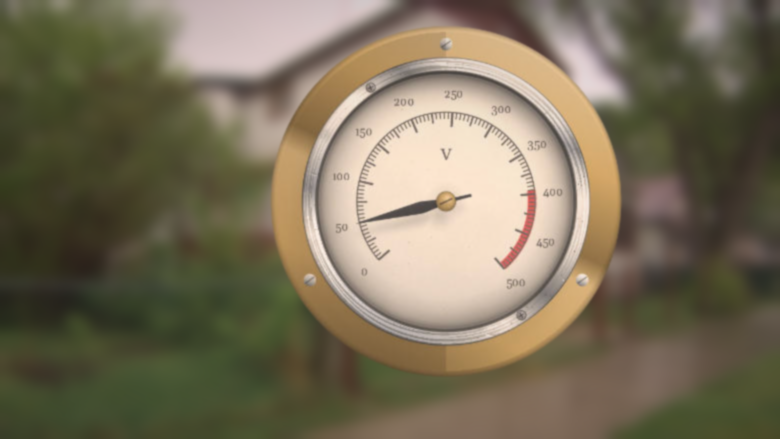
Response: 50V
